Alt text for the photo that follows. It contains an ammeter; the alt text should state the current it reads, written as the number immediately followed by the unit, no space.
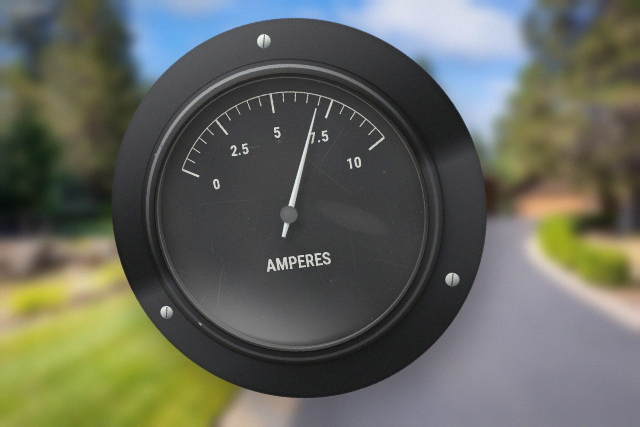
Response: 7A
